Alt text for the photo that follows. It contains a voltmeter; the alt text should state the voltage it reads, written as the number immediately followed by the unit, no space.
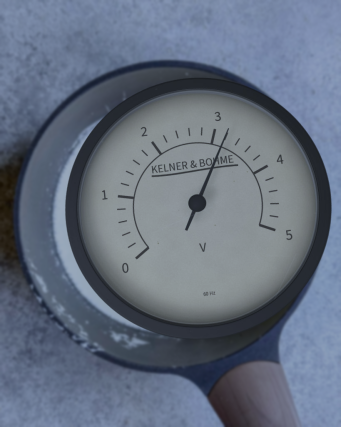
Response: 3.2V
